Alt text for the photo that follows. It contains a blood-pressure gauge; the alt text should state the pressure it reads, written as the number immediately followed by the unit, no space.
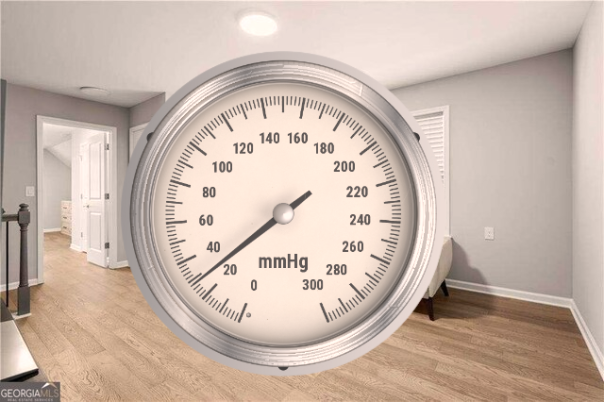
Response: 28mmHg
